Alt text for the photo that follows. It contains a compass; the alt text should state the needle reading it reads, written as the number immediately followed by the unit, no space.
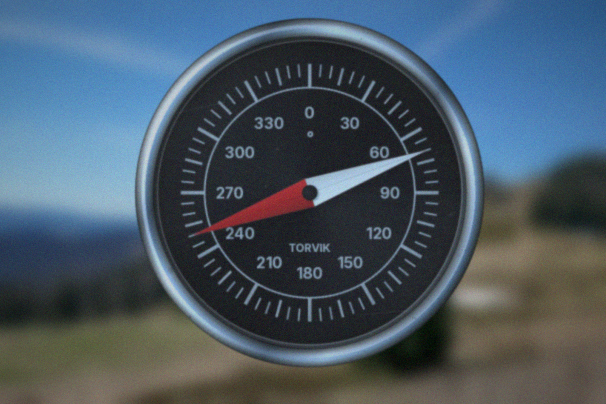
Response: 250°
